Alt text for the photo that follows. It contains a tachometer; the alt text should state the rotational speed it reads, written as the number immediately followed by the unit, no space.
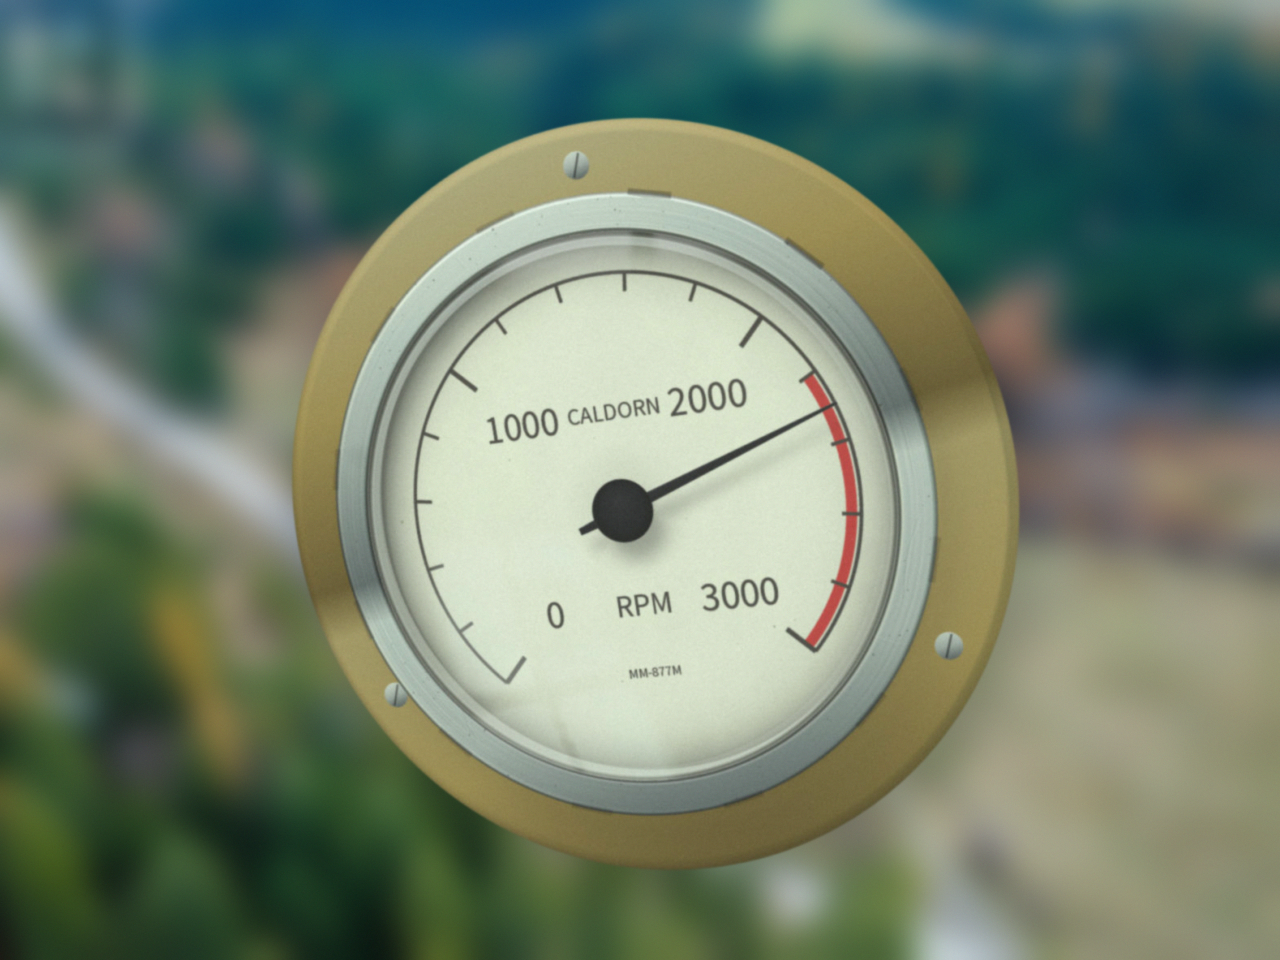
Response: 2300rpm
